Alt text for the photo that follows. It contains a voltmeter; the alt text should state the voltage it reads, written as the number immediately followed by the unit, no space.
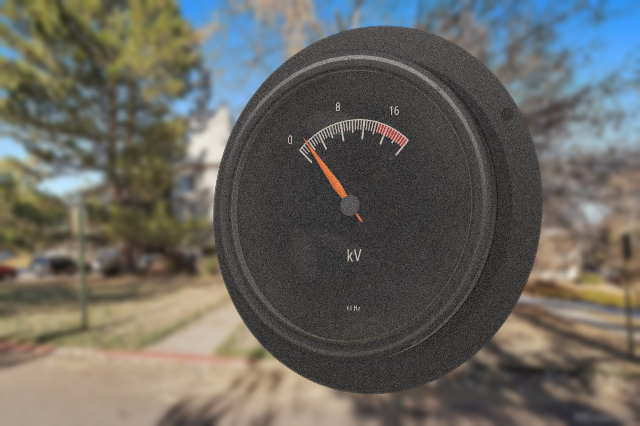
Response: 2kV
